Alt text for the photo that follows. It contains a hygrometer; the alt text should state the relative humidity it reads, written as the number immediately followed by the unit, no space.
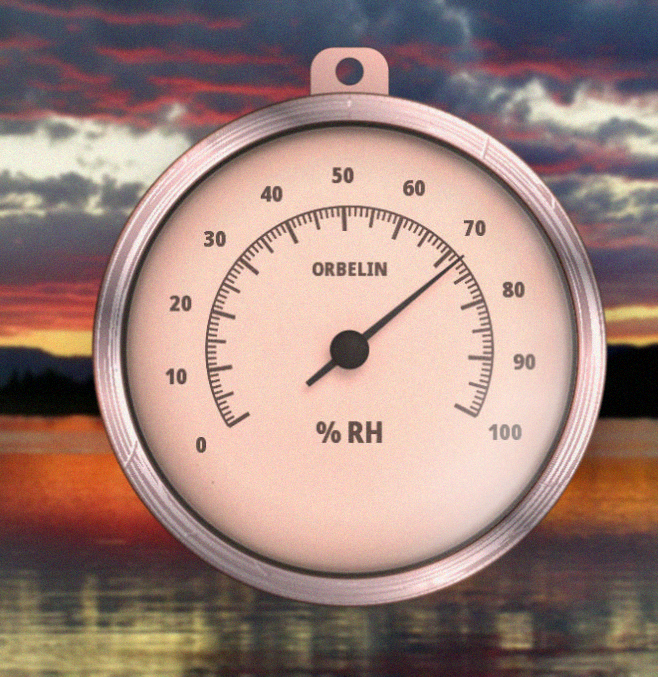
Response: 72%
